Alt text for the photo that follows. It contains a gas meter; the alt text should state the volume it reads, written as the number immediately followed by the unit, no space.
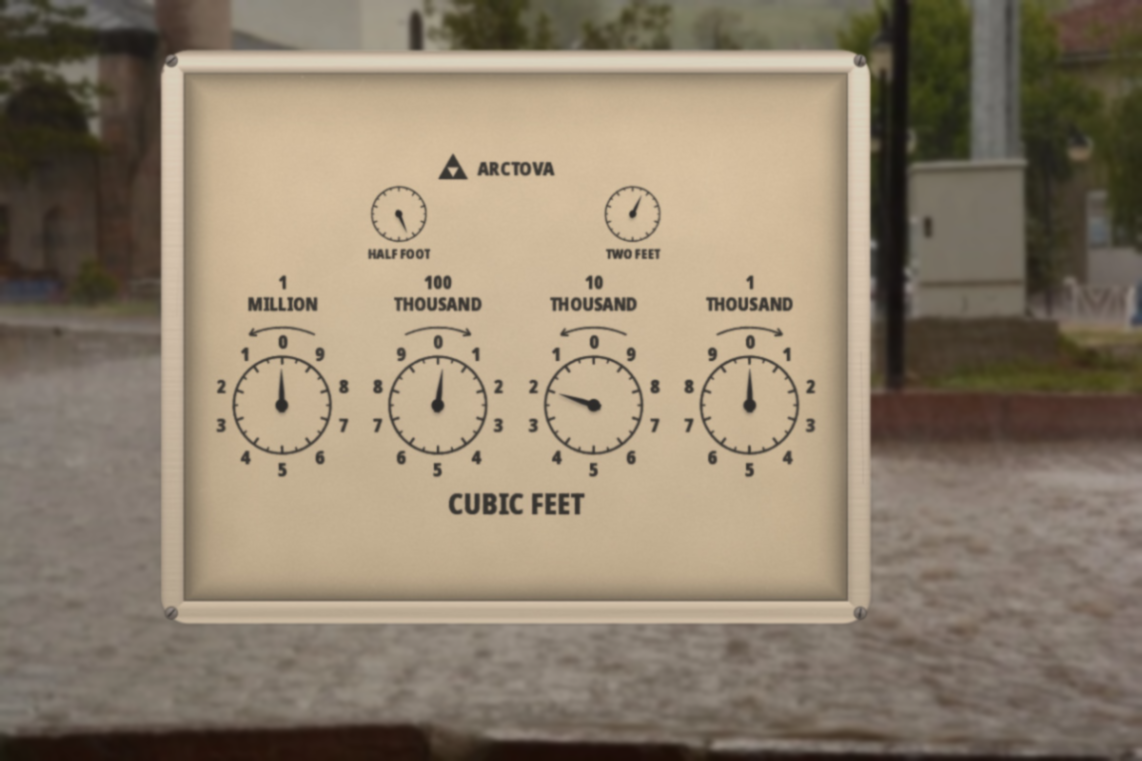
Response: 2000ft³
